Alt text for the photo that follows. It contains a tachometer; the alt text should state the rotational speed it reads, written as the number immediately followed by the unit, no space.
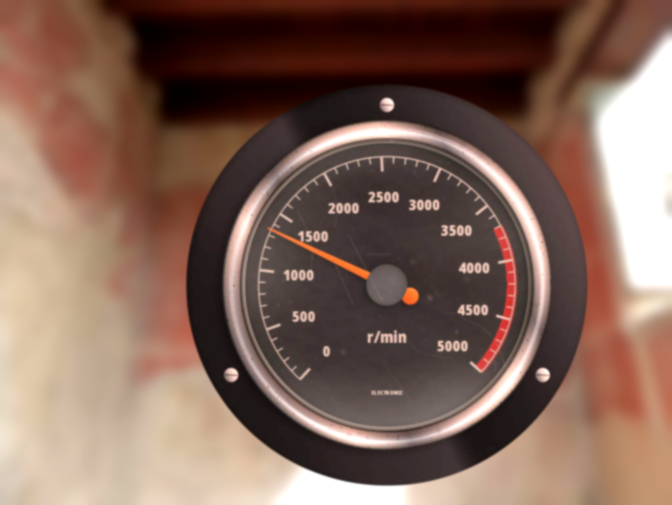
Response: 1350rpm
